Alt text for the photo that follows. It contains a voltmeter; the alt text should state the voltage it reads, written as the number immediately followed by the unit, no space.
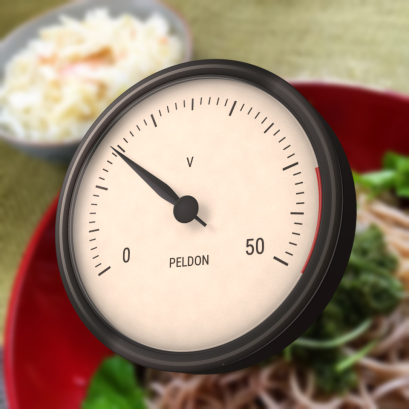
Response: 14.5V
